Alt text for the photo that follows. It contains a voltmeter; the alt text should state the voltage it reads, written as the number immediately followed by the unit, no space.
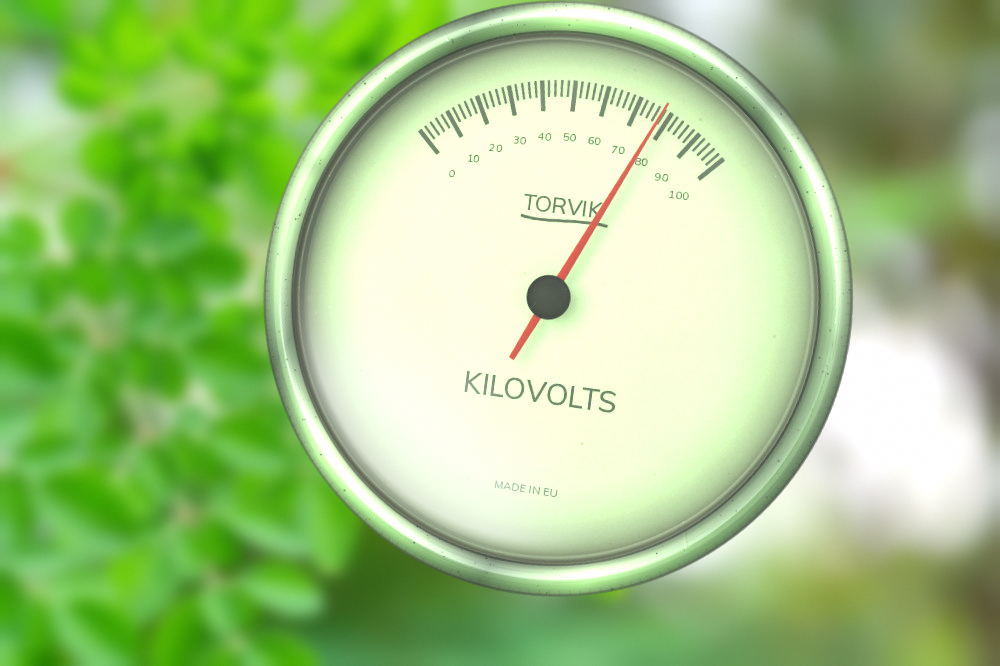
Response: 78kV
